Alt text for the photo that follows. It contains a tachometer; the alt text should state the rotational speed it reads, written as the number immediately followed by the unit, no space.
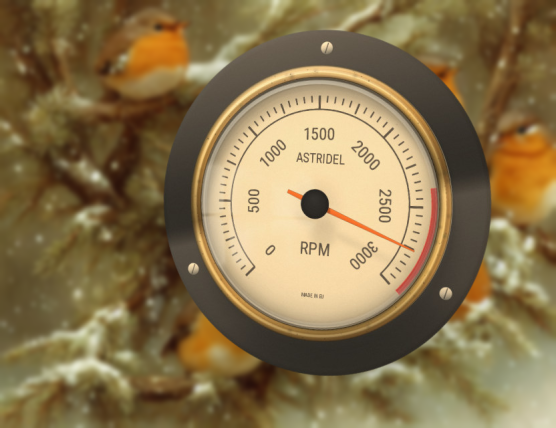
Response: 2750rpm
